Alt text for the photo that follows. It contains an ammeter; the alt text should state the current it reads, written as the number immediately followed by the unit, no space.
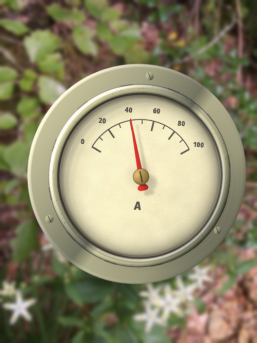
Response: 40A
